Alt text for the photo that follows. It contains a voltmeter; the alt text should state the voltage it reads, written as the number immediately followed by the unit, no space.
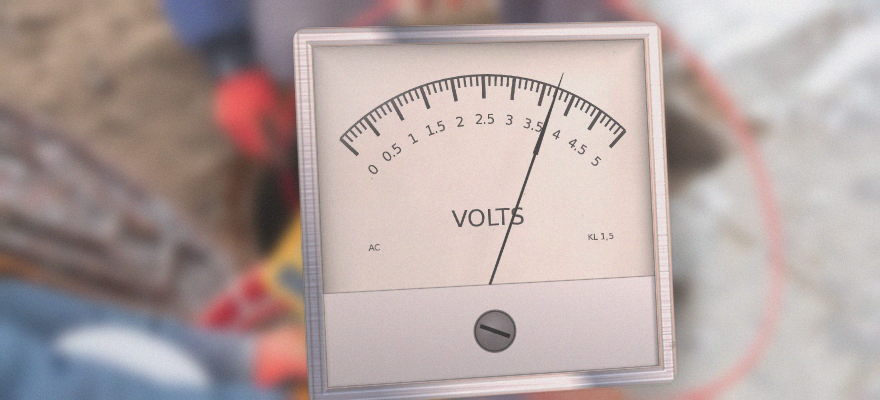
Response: 3.7V
